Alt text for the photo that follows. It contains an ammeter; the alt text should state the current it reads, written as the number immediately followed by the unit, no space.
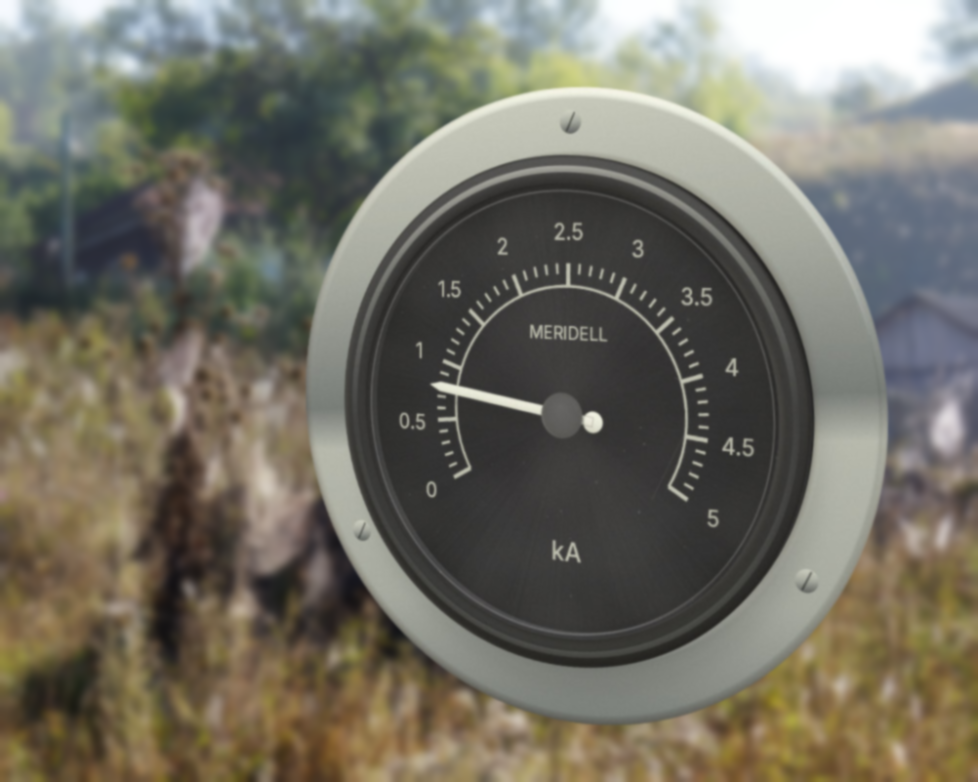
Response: 0.8kA
